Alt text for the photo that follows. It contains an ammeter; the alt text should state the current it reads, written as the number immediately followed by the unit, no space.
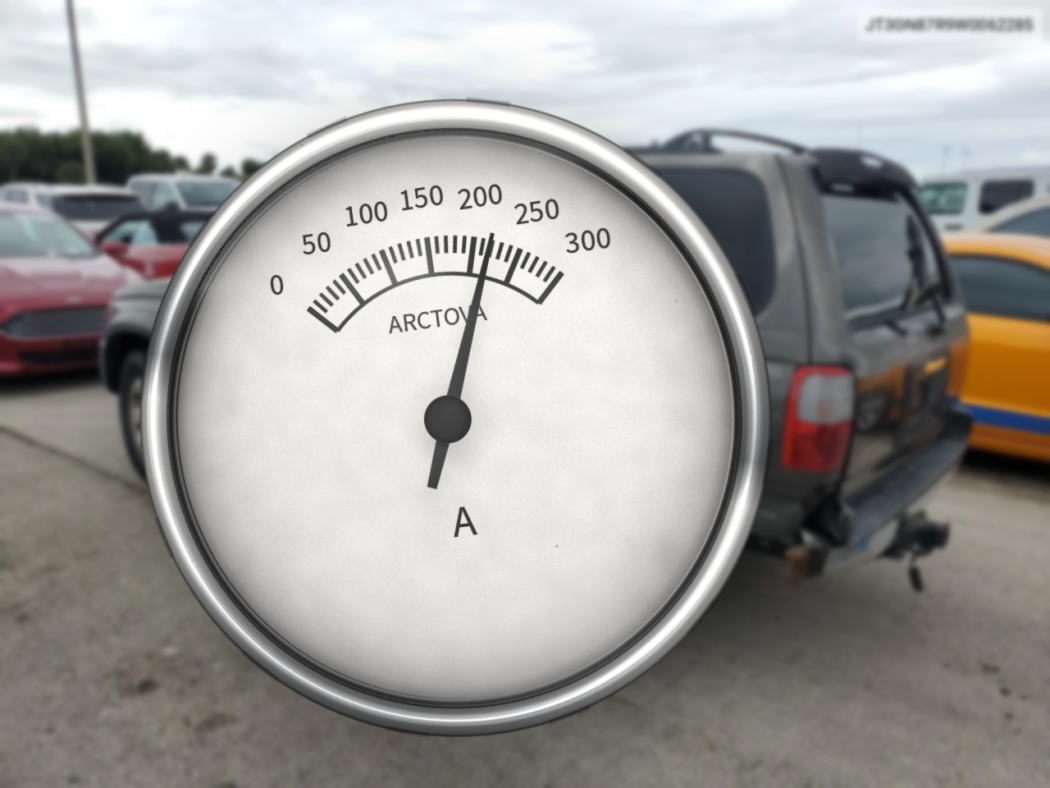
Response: 220A
